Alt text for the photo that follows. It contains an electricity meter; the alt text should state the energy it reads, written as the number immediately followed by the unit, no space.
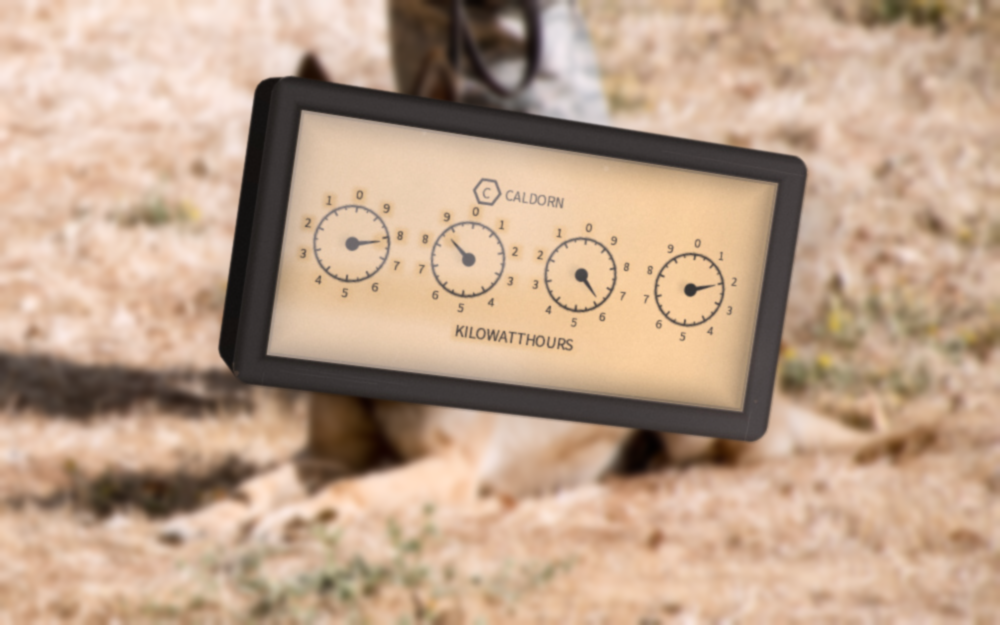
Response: 7862kWh
